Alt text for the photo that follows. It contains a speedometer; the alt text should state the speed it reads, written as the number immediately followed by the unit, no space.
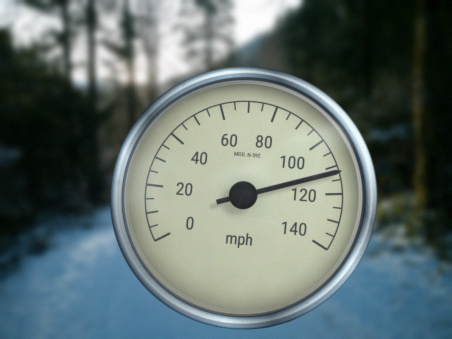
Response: 112.5mph
